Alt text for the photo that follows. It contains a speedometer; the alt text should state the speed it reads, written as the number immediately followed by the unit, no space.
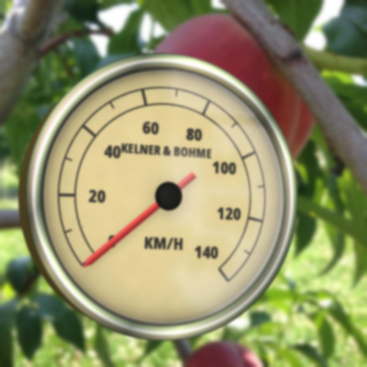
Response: 0km/h
